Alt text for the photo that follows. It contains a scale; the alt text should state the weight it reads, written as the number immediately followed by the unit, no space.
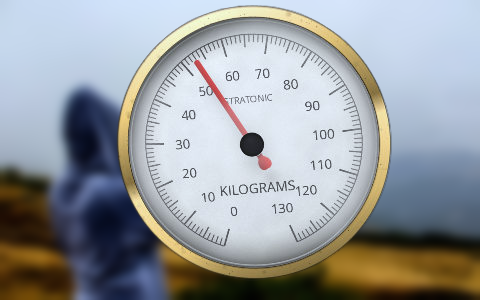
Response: 53kg
